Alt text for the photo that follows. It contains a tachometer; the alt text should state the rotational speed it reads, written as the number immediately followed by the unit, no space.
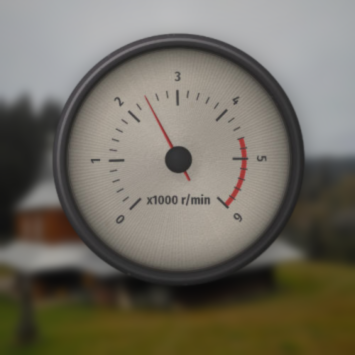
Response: 2400rpm
